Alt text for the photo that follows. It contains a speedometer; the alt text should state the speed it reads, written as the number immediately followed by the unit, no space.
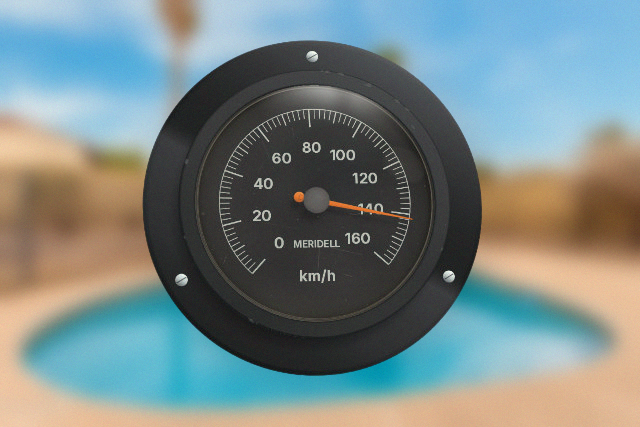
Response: 142km/h
